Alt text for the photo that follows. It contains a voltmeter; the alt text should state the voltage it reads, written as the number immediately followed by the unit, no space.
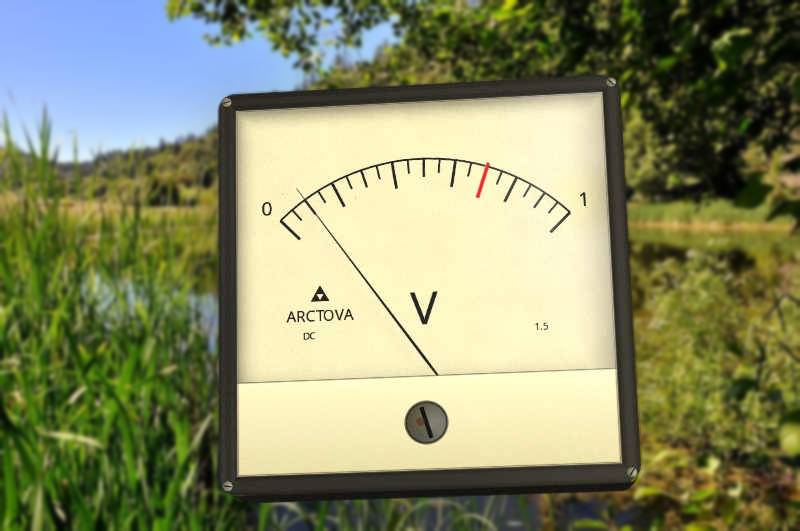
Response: 0.1V
